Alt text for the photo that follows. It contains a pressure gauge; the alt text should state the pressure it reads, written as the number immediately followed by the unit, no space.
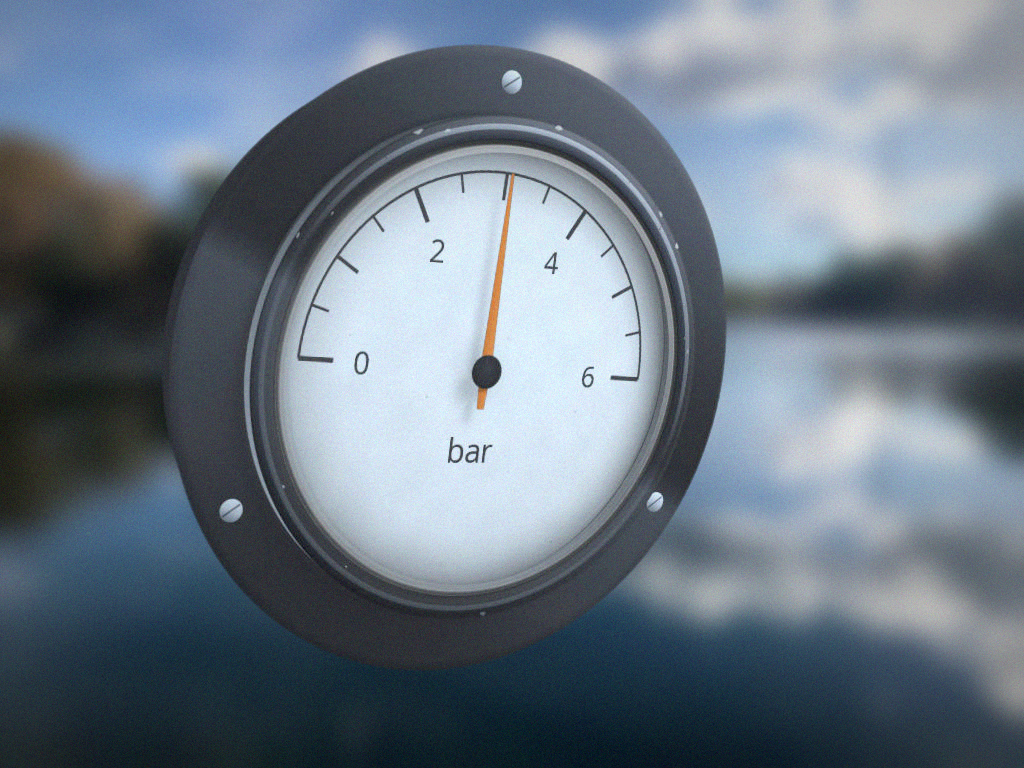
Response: 3bar
